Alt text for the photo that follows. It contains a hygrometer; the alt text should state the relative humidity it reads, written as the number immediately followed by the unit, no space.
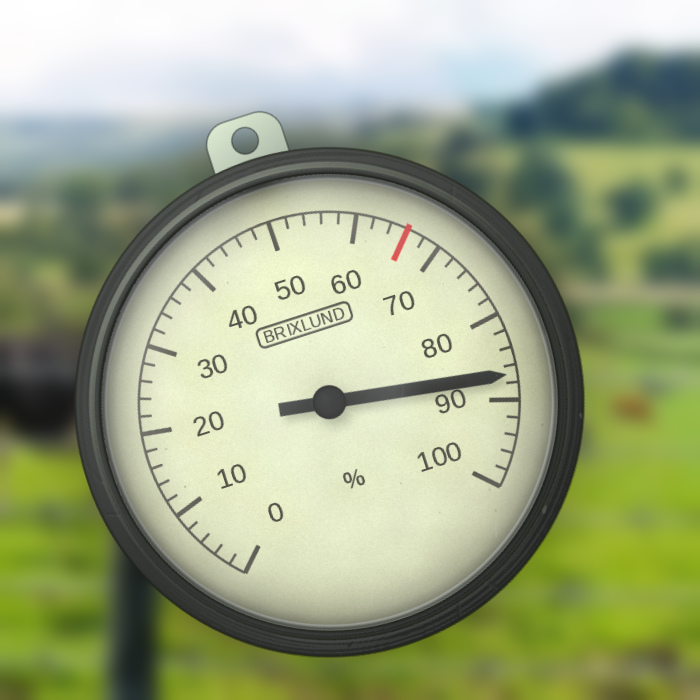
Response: 87%
